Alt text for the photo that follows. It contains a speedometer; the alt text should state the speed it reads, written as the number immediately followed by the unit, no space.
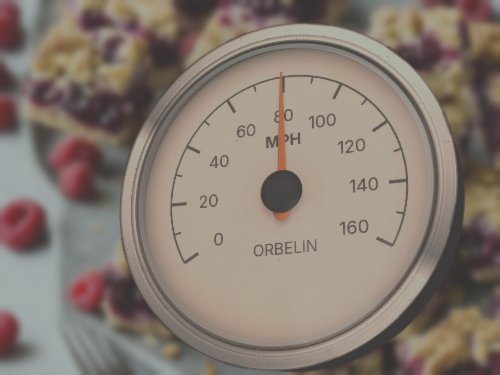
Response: 80mph
